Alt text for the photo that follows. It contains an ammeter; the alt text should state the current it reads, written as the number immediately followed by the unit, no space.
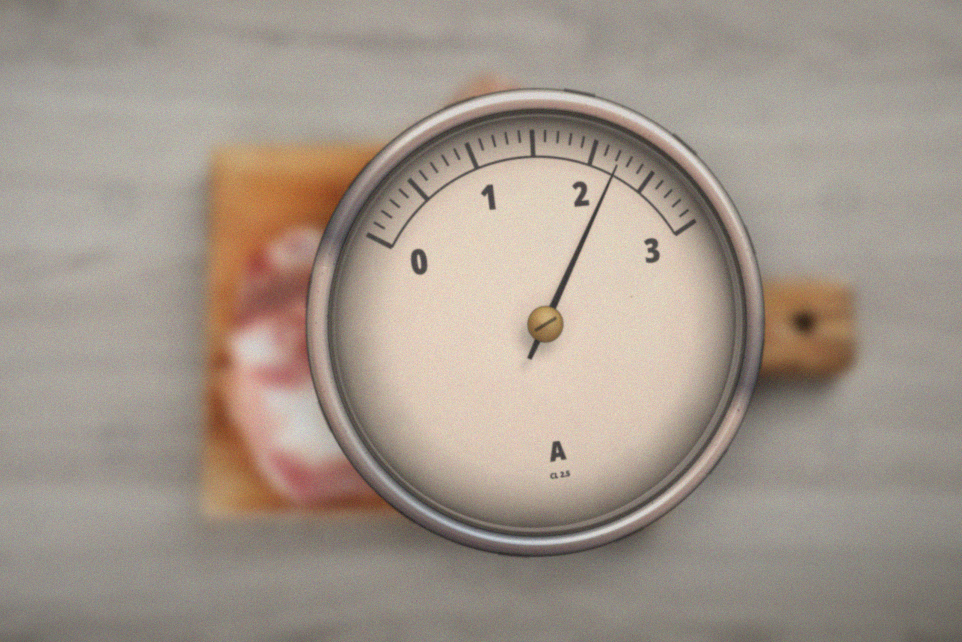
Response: 2.2A
